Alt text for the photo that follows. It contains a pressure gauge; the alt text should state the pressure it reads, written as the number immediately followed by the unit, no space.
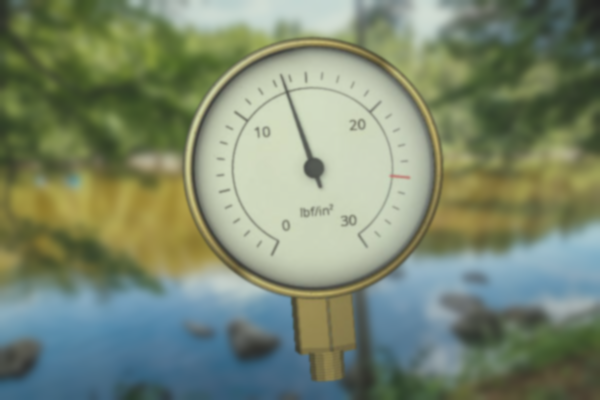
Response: 13.5psi
